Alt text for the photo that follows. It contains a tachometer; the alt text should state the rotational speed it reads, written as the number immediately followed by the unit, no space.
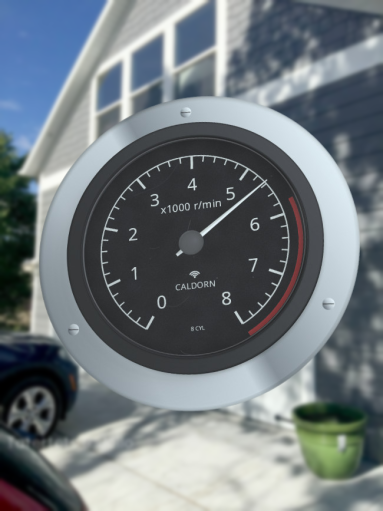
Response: 5400rpm
